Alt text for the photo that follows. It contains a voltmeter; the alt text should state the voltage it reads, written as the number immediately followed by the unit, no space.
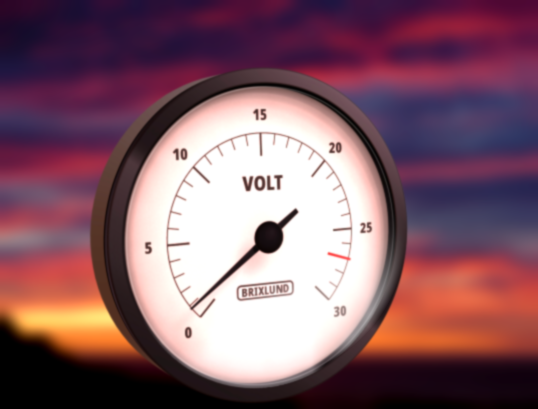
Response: 1V
